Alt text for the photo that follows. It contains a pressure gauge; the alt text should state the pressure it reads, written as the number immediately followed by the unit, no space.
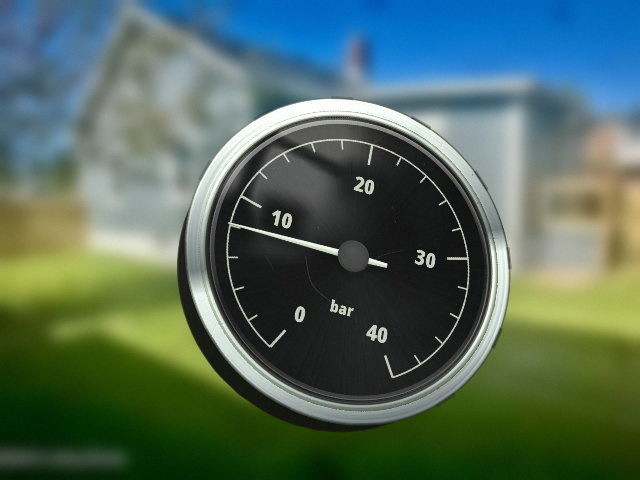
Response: 8bar
